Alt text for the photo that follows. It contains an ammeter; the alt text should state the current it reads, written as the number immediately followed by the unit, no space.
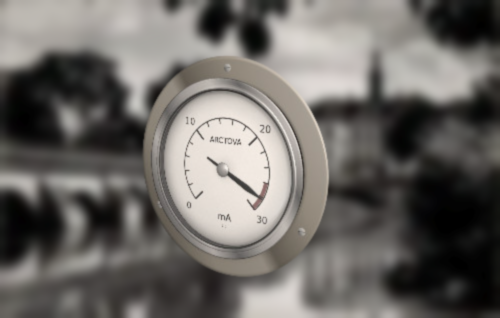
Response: 28mA
